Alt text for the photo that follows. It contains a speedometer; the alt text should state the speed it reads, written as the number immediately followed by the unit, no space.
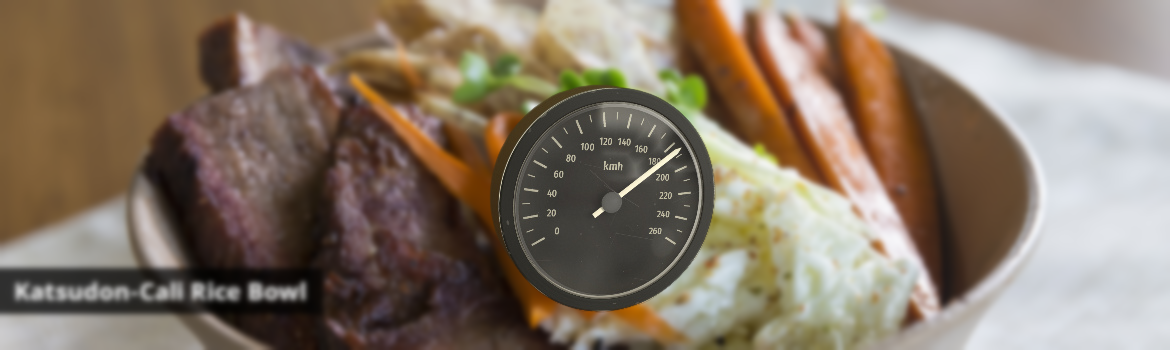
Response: 185km/h
